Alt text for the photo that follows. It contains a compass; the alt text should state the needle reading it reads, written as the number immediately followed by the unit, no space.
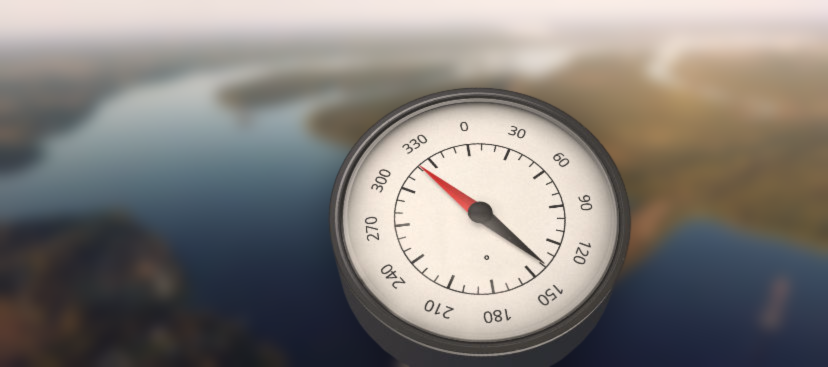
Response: 320°
